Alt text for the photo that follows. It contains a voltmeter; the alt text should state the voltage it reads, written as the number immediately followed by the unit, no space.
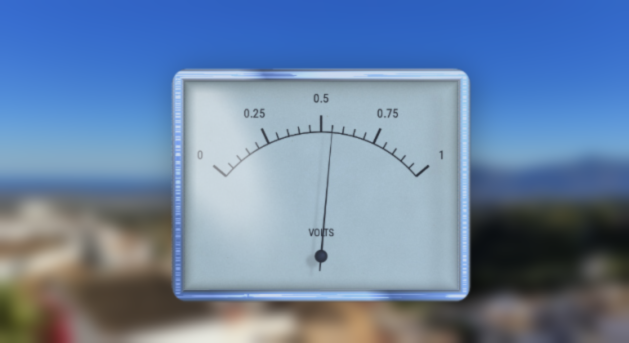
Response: 0.55V
